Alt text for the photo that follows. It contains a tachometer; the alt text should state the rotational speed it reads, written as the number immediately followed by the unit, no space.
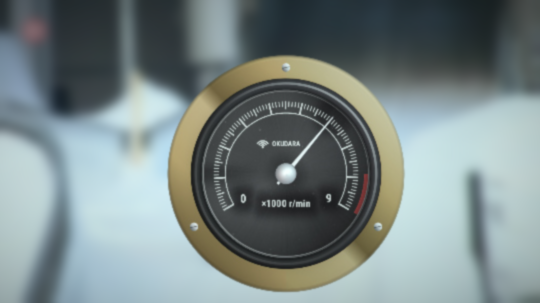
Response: 6000rpm
